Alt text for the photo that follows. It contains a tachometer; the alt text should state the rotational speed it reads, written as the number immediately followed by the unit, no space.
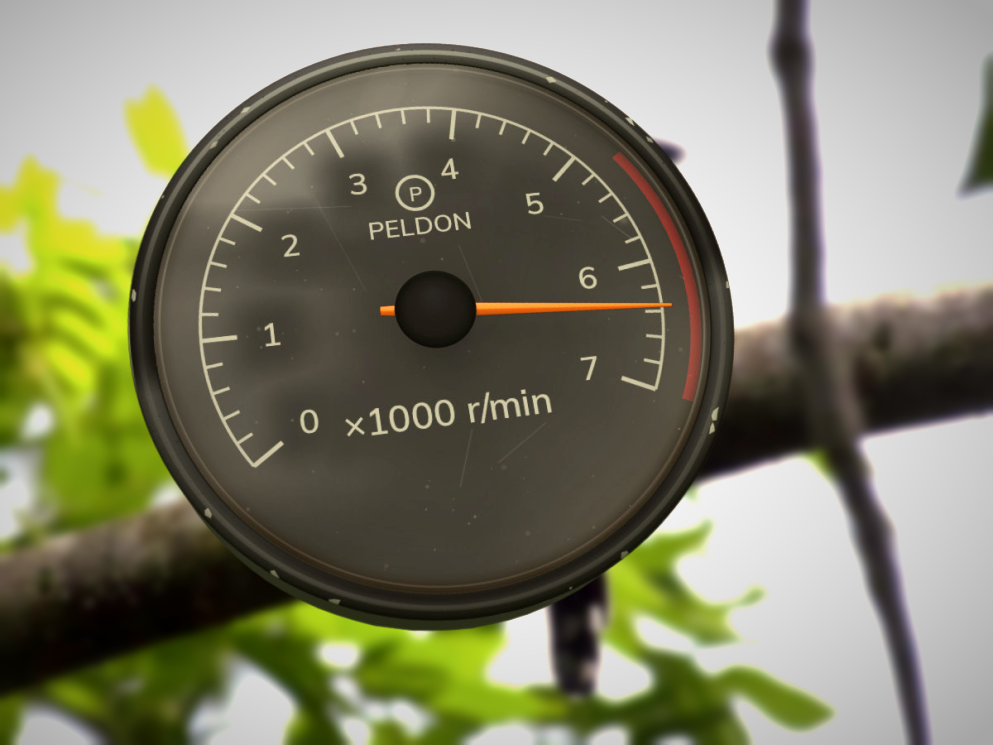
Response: 6400rpm
